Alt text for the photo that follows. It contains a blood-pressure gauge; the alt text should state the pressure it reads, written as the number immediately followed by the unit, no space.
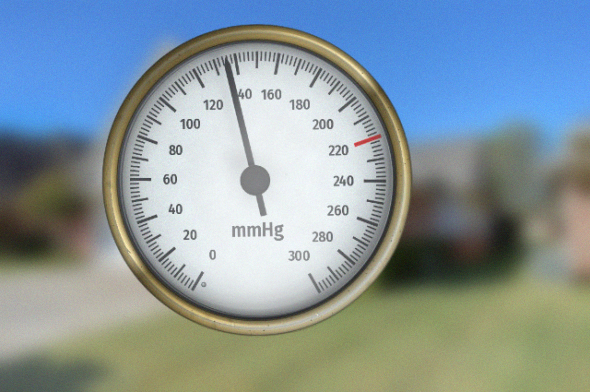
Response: 136mmHg
